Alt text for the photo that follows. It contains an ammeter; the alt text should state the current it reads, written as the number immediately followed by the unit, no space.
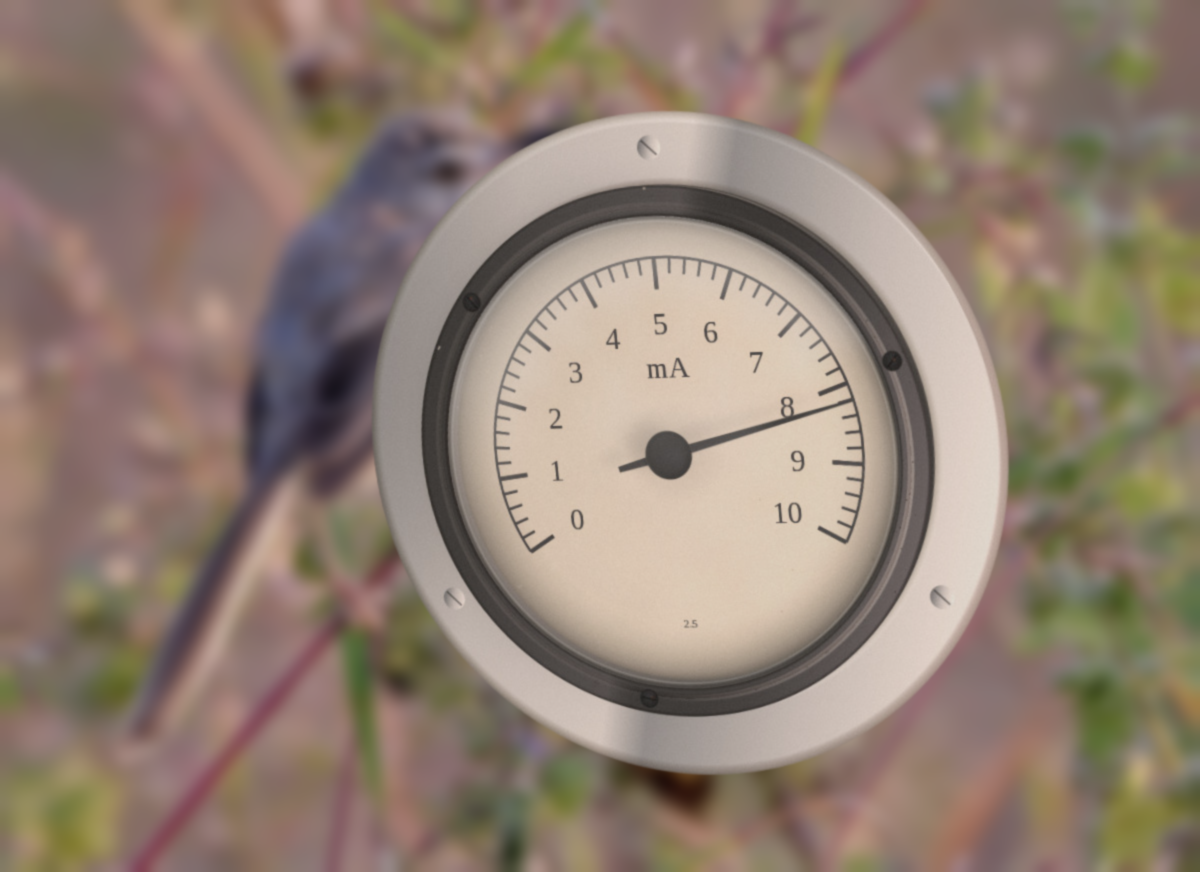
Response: 8.2mA
